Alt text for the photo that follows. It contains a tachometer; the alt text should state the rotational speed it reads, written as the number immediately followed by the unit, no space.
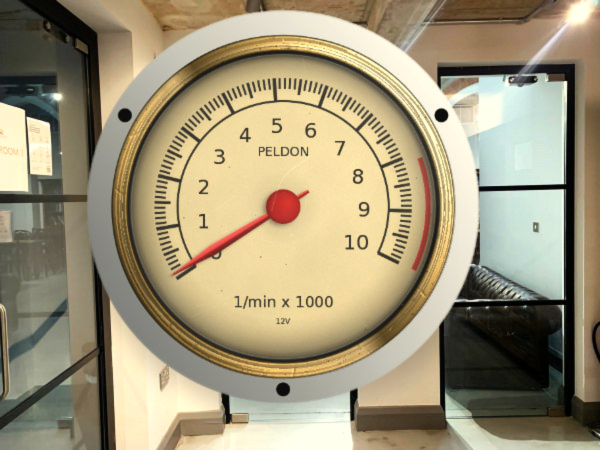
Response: 100rpm
